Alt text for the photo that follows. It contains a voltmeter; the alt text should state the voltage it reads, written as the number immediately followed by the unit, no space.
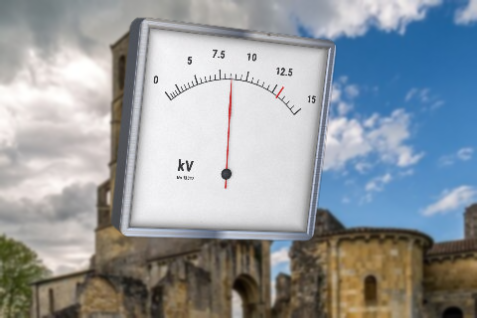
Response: 8.5kV
